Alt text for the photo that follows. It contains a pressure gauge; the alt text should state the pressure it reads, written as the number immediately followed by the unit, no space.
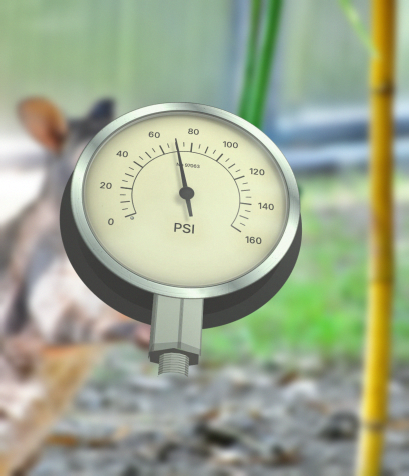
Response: 70psi
